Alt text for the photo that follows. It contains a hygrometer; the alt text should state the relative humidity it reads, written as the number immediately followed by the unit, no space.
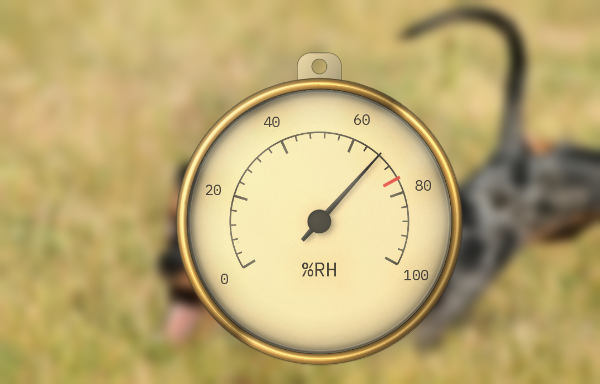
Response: 68%
